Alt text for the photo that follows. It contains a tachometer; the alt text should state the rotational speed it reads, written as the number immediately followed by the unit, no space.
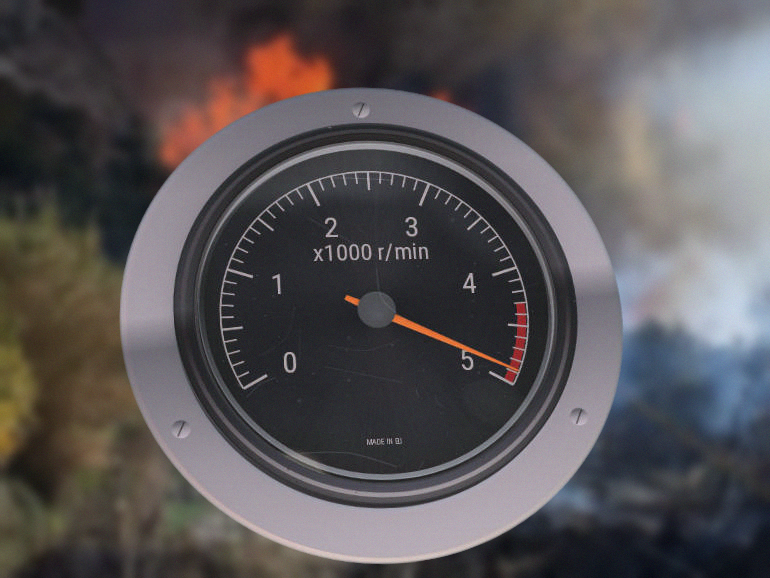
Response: 4900rpm
